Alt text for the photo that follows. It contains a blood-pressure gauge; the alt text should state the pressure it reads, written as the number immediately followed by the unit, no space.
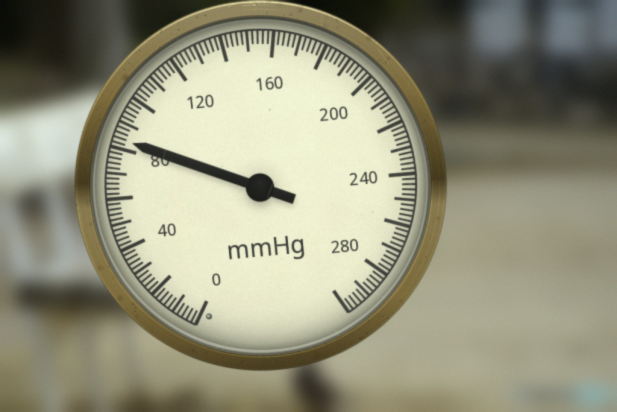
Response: 84mmHg
